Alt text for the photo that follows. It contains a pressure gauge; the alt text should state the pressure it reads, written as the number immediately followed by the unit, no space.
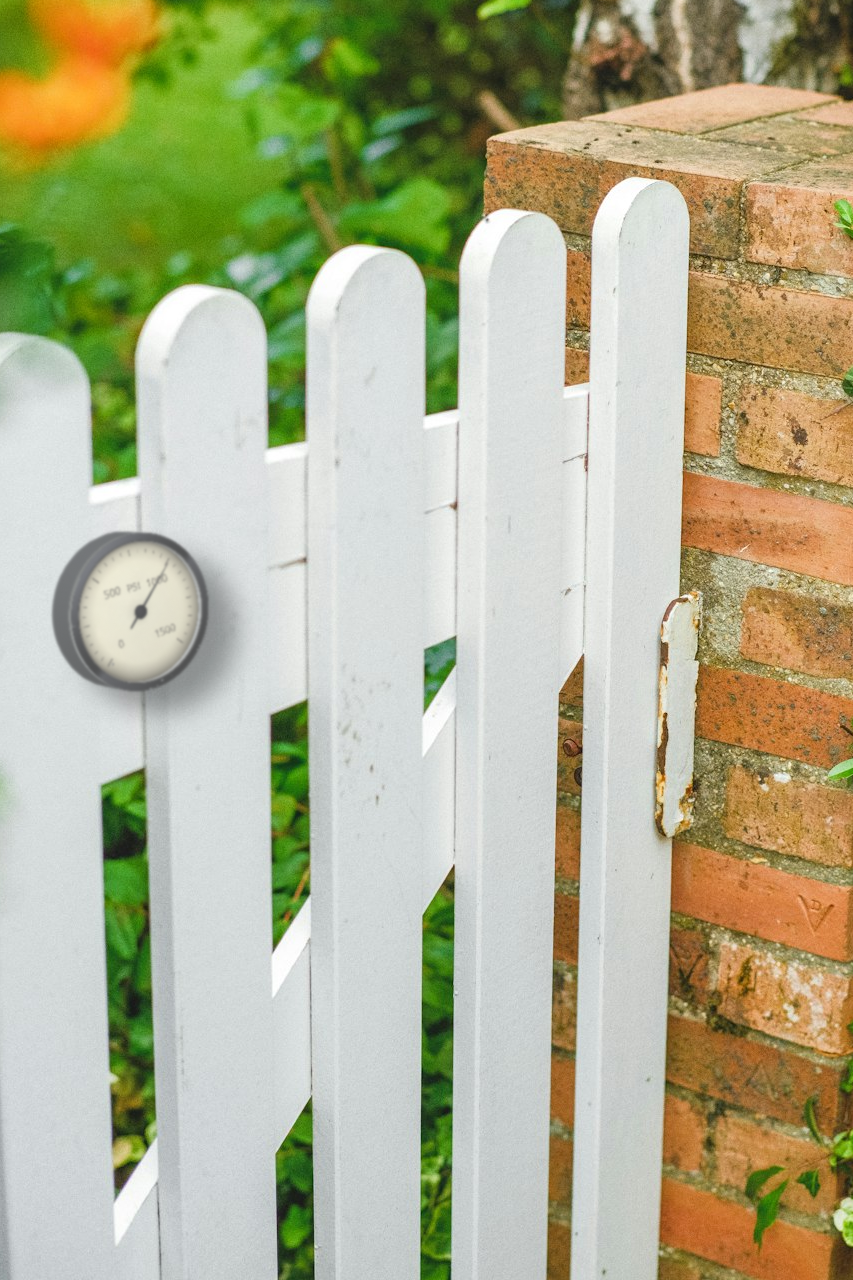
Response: 1000psi
